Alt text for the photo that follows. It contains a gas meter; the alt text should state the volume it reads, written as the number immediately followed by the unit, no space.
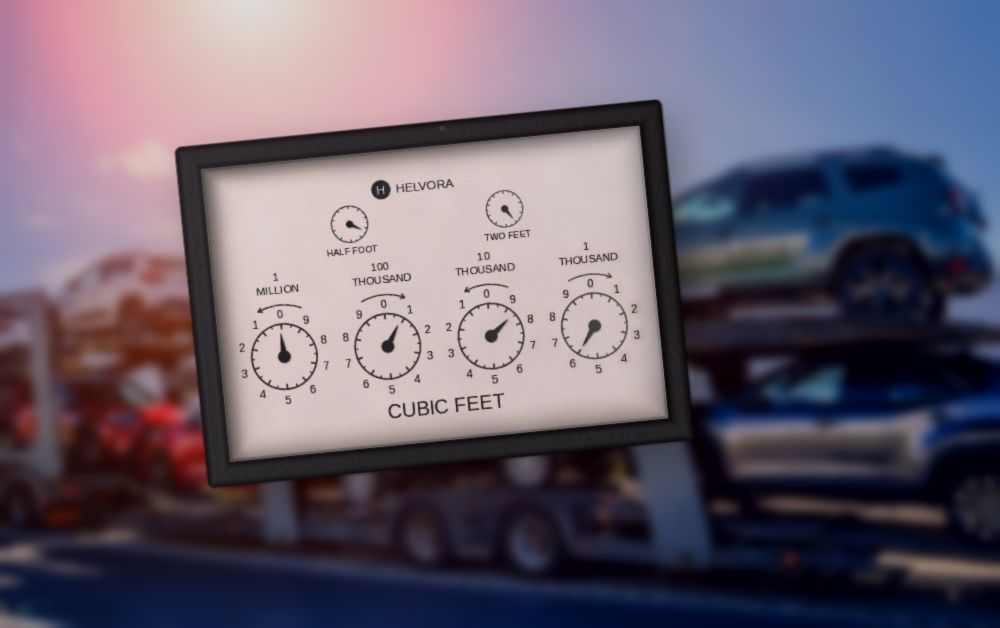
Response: 8600ft³
